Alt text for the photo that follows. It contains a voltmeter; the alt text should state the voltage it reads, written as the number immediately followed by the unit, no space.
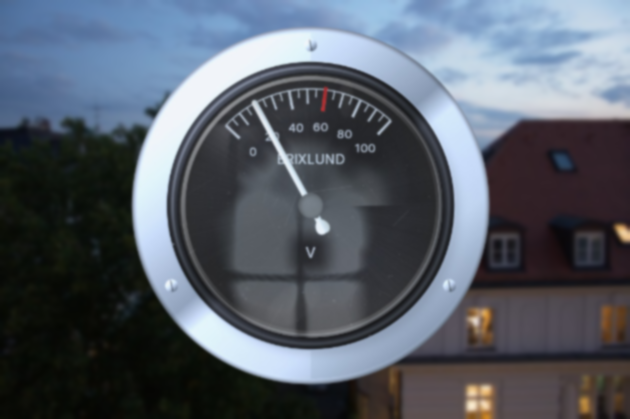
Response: 20V
